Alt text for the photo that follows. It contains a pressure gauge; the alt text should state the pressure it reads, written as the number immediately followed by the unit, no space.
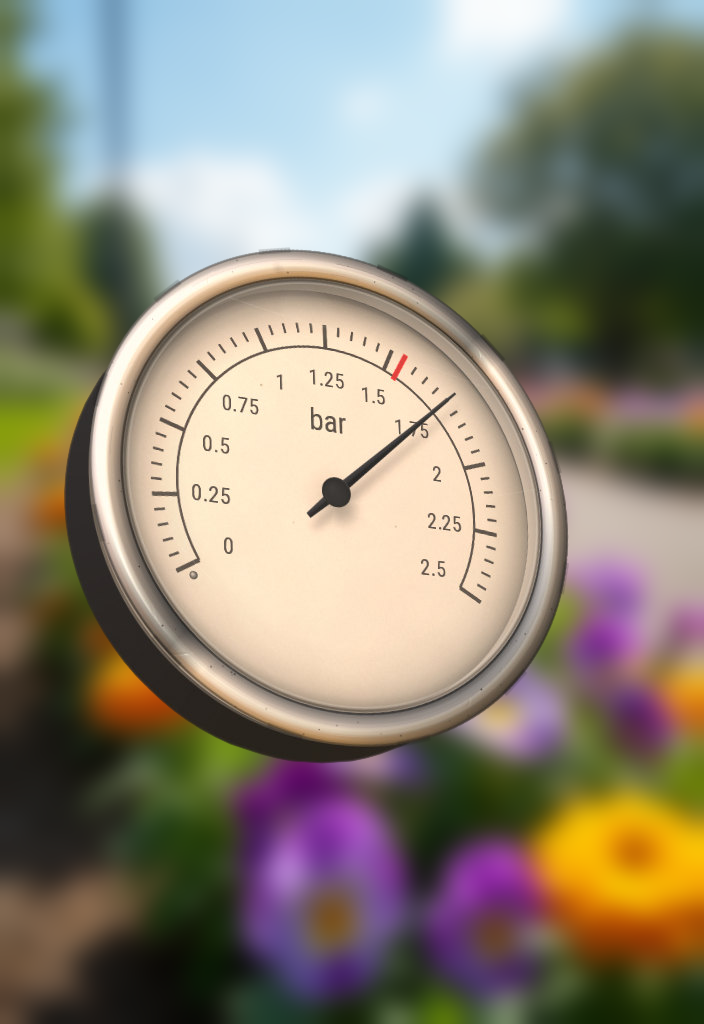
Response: 1.75bar
